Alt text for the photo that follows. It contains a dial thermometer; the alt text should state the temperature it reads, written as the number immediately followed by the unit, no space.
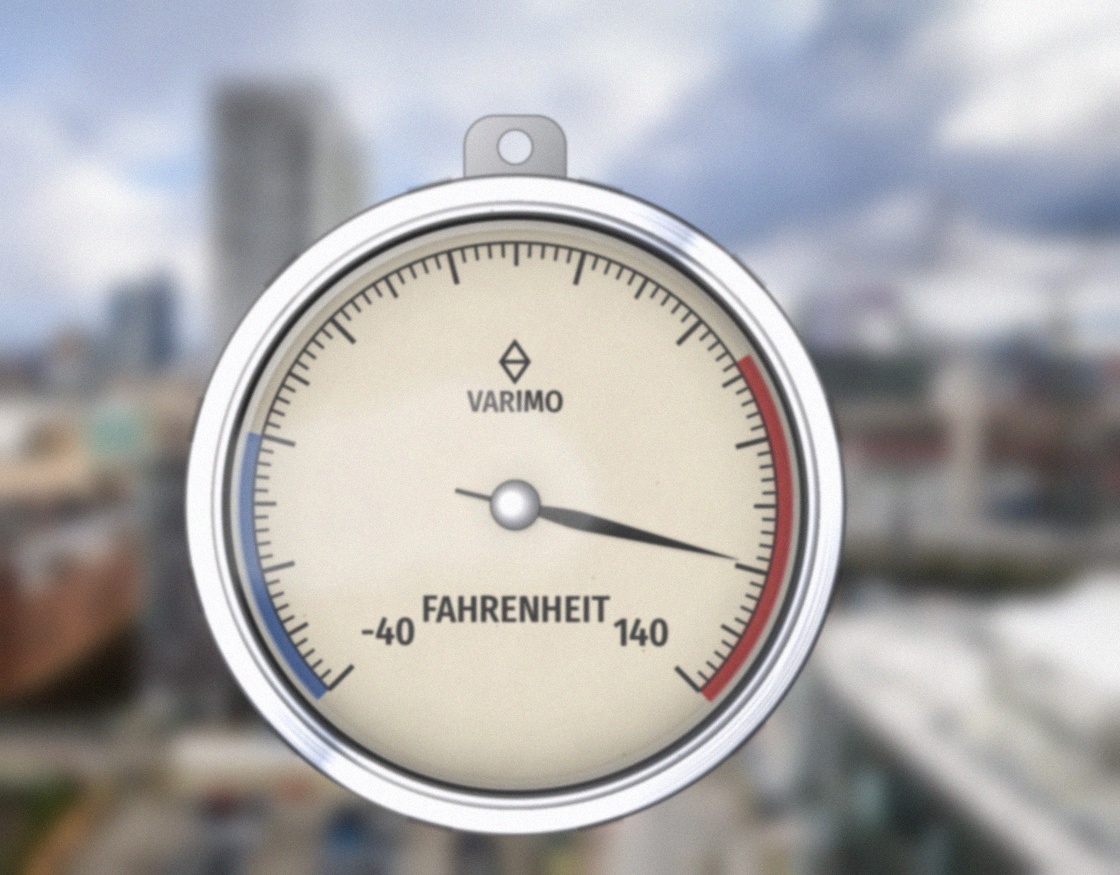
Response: 119°F
